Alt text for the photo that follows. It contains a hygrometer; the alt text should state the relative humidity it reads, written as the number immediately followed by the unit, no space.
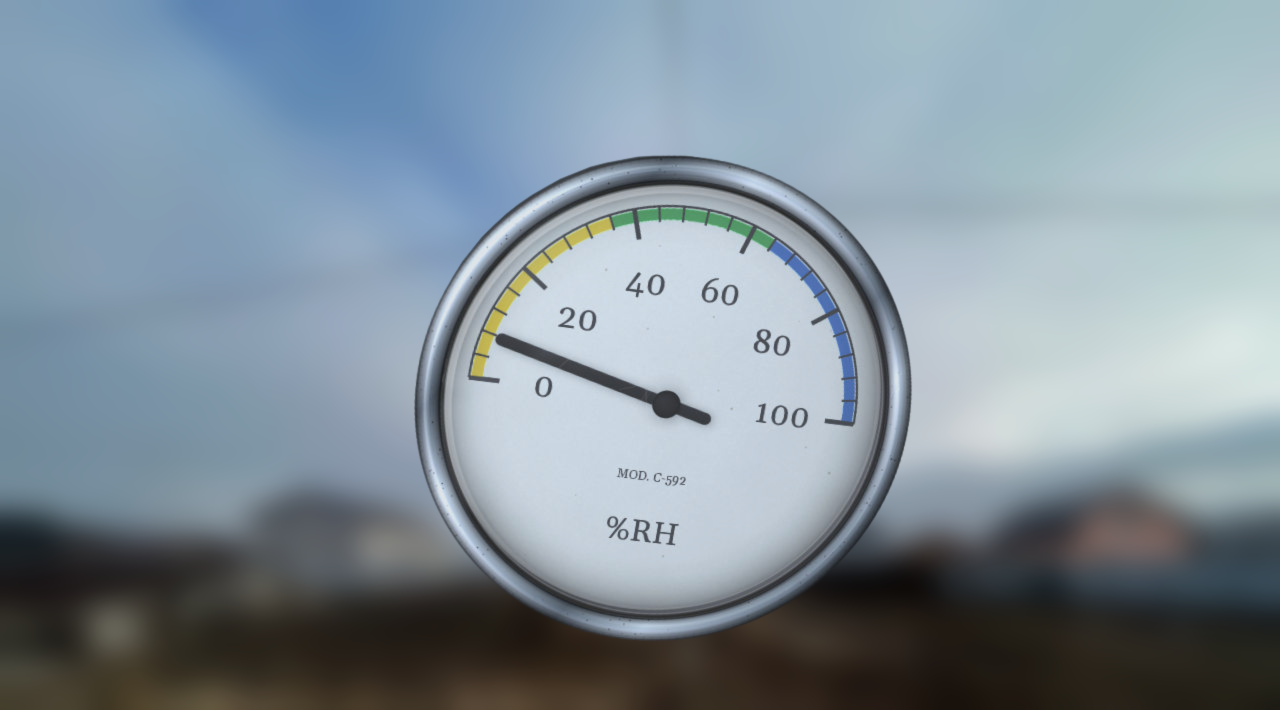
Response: 8%
